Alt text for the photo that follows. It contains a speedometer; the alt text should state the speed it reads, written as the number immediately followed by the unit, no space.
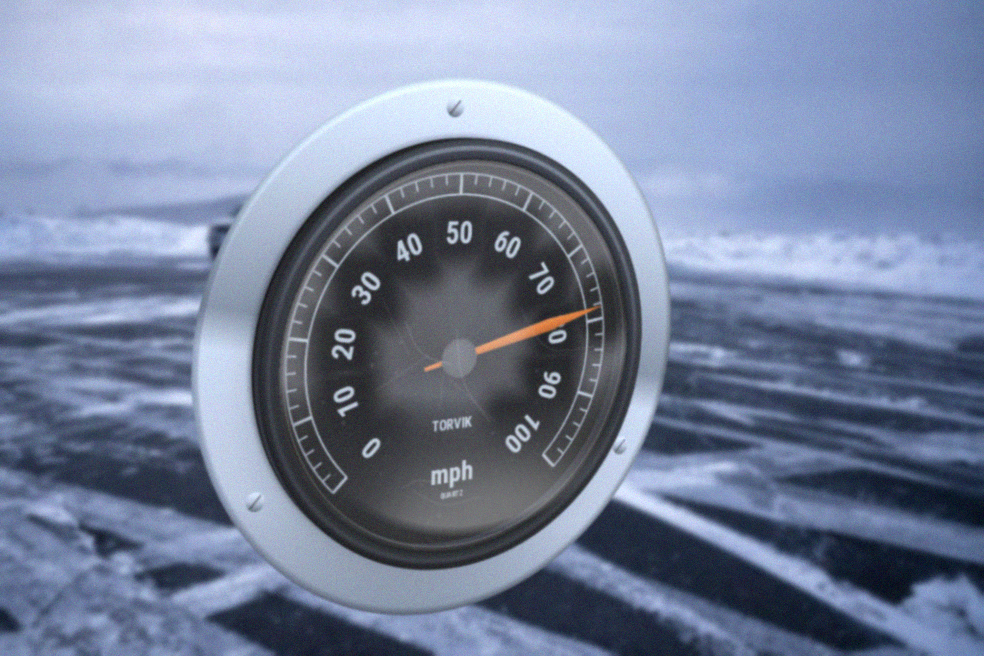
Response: 78mph
